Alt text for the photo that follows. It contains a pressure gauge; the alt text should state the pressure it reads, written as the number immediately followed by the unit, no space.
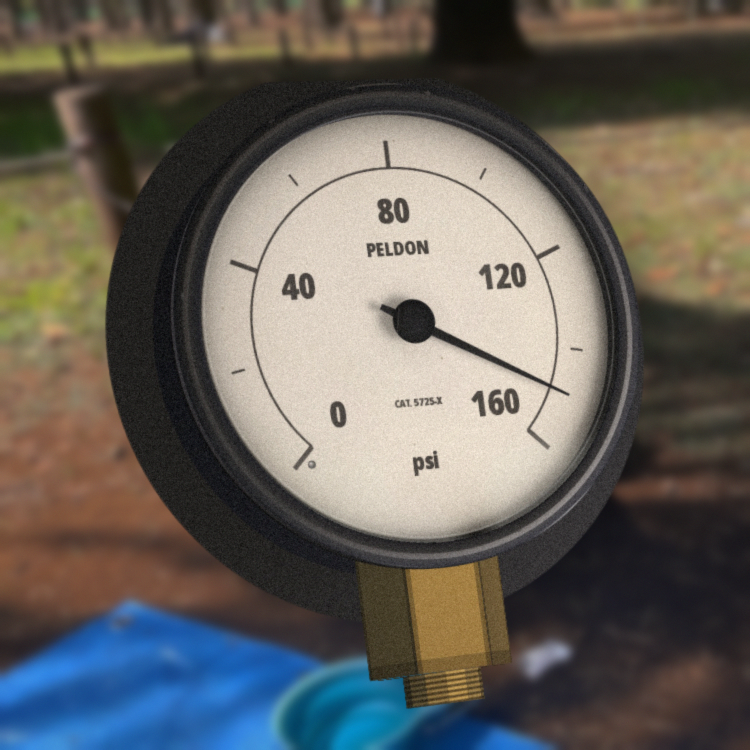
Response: 150psi
